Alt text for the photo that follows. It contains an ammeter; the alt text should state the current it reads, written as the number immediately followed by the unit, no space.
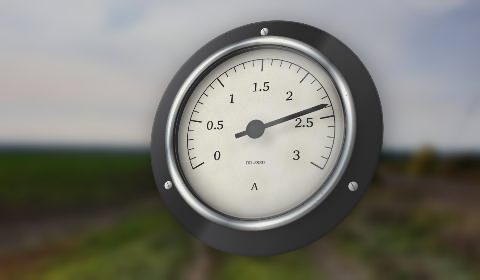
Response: 2.4A
